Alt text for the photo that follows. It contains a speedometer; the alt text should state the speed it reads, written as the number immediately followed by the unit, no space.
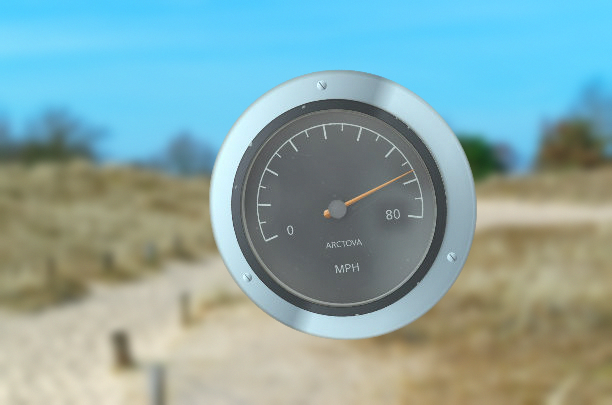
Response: 67.5mph
